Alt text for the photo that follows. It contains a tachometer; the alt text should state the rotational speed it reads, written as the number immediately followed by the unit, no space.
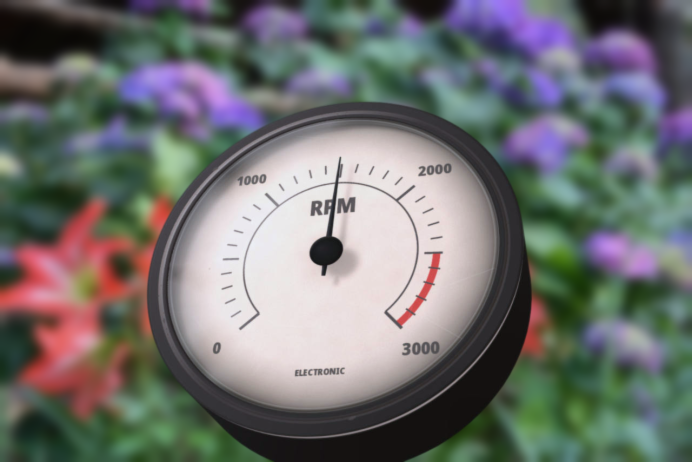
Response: 1500rpm
